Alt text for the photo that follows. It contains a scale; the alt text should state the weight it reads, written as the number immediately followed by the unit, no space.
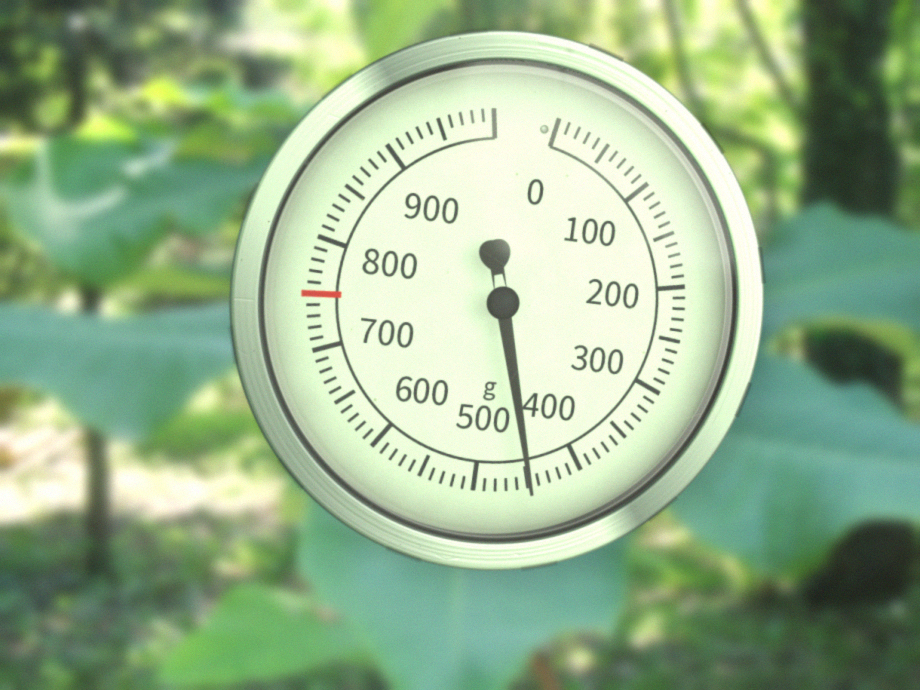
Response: 450g
